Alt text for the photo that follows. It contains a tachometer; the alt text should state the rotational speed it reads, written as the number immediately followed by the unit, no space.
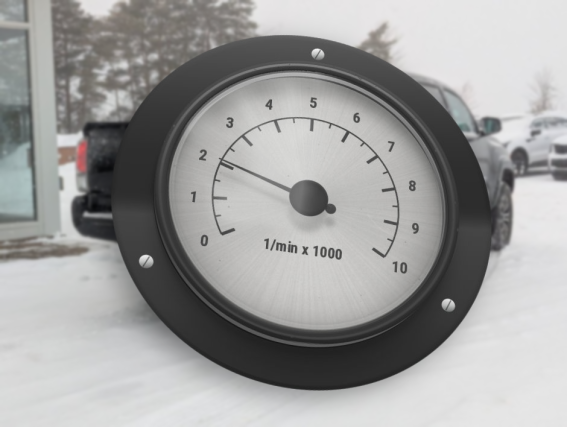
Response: 2000rpm
